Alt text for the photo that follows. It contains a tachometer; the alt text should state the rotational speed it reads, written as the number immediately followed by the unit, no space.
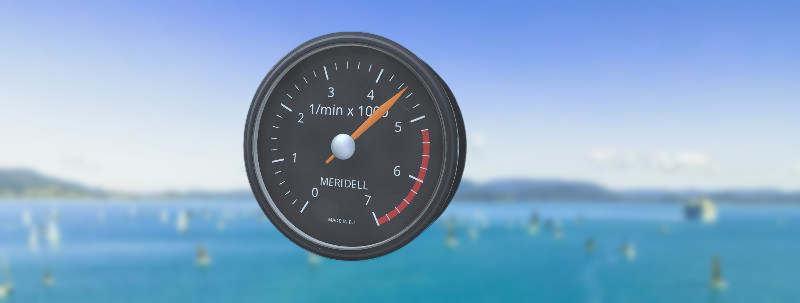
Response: 4500rpm
